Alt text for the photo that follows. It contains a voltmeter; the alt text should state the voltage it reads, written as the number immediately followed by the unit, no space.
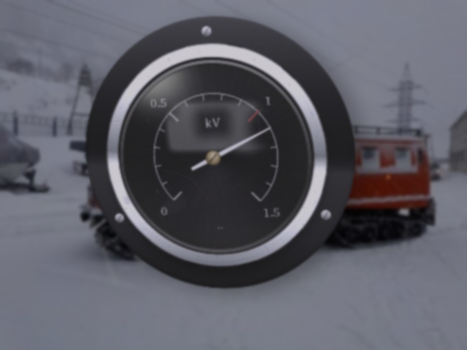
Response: 1.1kV
